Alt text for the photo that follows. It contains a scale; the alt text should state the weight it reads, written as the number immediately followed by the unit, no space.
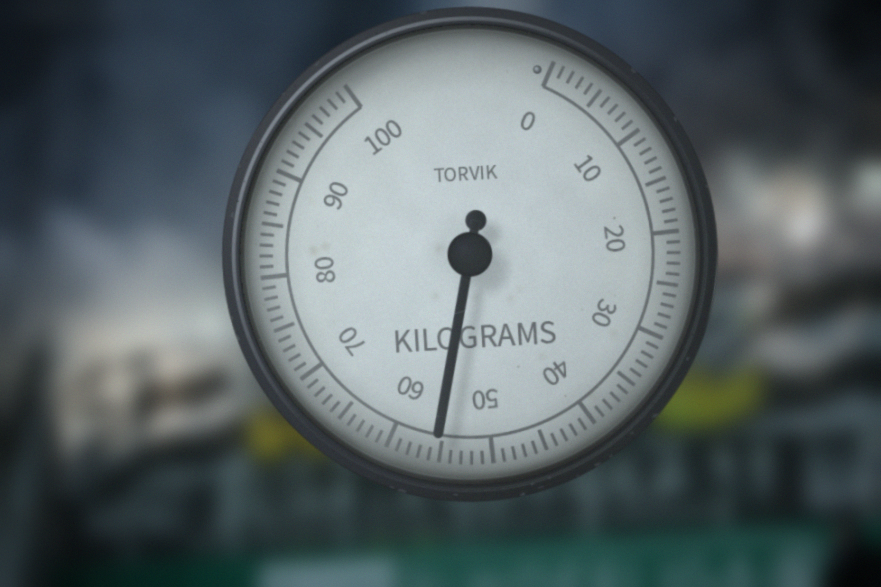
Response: 55.5kg
